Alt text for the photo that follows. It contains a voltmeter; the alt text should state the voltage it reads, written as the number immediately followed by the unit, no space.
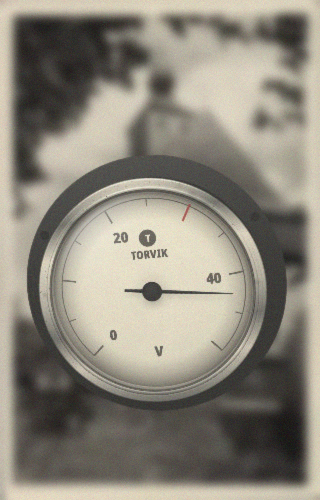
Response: 42.5V
